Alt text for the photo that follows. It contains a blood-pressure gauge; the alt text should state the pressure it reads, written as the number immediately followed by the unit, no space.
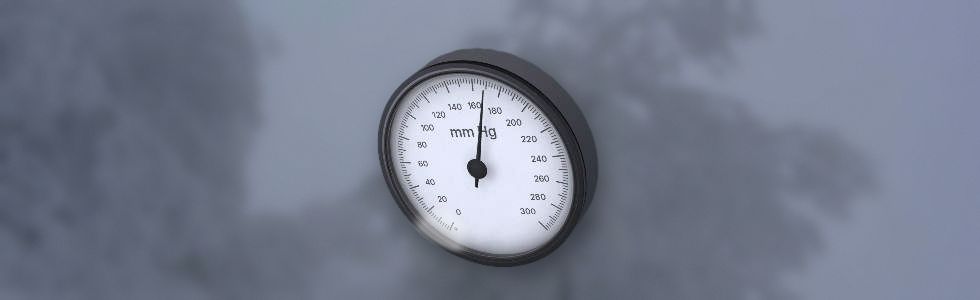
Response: 170mmHg
